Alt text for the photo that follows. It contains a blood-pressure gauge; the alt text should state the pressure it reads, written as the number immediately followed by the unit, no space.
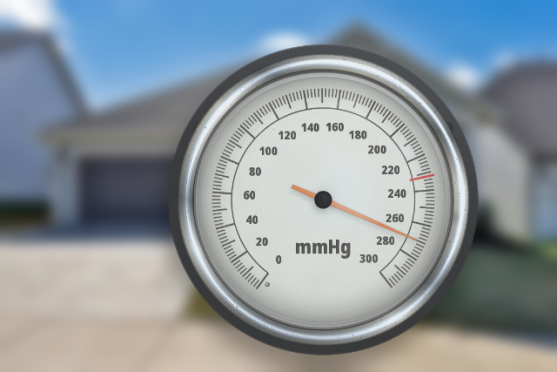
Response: 270mmHg
